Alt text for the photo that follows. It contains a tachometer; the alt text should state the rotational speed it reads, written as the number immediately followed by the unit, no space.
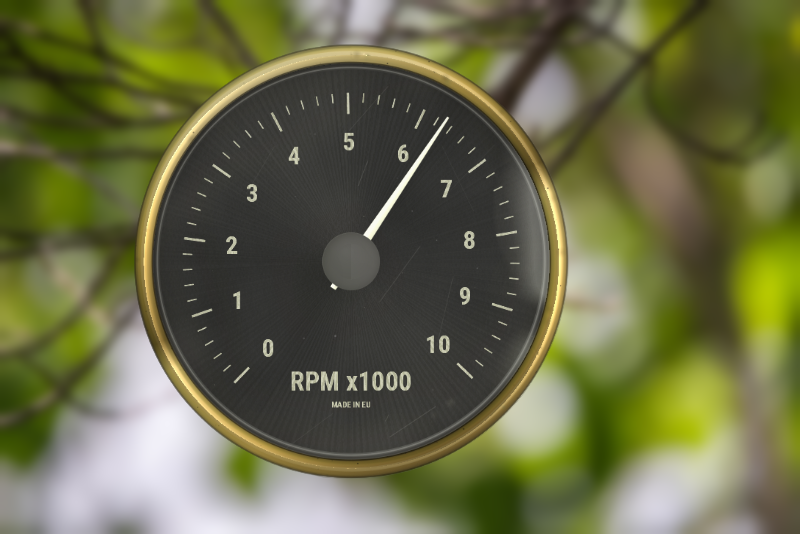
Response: 6300rpm
